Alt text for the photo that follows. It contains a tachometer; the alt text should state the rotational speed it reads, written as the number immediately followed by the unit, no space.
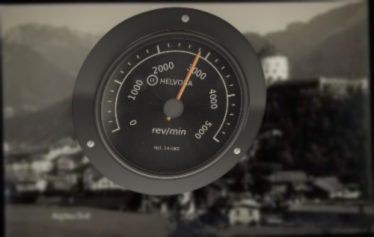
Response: 2800rpm
